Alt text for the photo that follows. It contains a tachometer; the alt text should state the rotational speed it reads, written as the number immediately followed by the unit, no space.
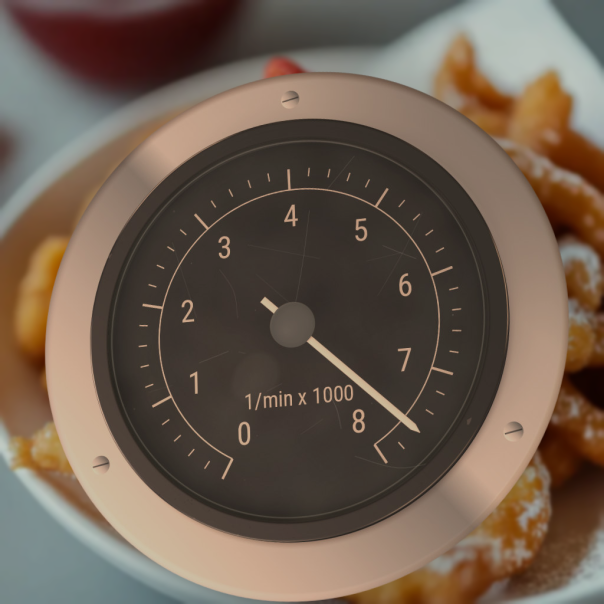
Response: 7600rpm
